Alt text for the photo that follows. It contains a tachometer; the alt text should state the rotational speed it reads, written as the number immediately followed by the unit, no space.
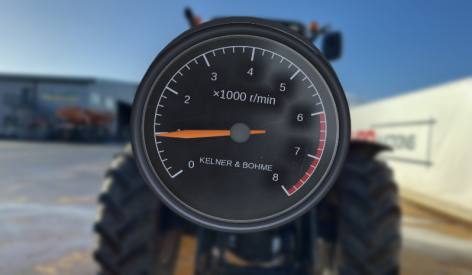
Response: 1000rpm
